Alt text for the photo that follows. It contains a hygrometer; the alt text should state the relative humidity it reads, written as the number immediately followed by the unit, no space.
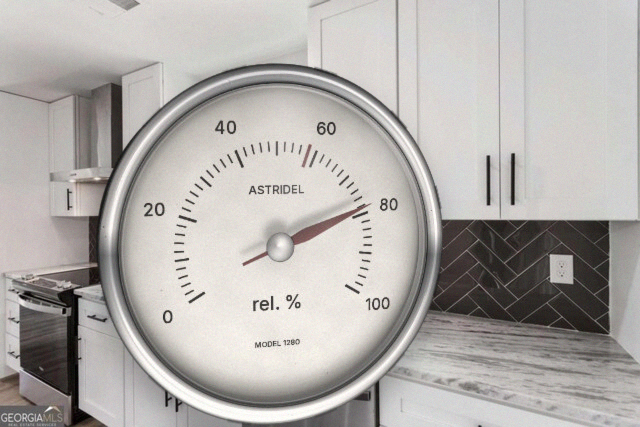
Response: 78%
